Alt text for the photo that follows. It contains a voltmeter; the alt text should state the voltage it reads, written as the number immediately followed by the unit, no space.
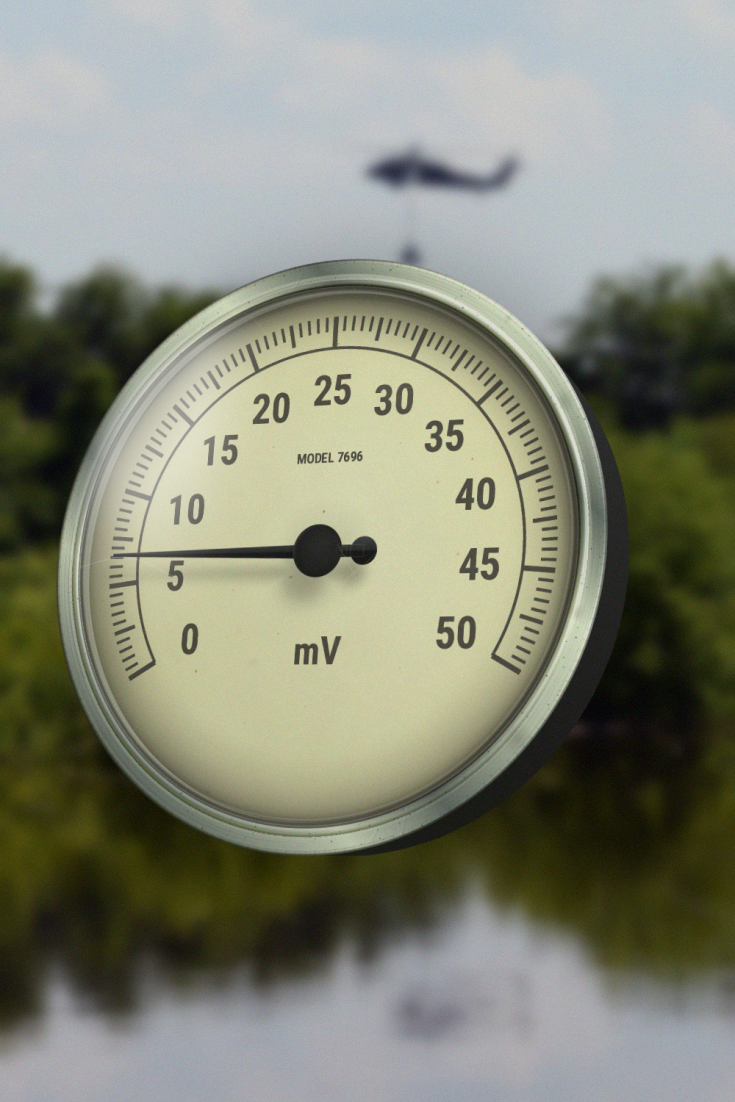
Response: 6.5mV
